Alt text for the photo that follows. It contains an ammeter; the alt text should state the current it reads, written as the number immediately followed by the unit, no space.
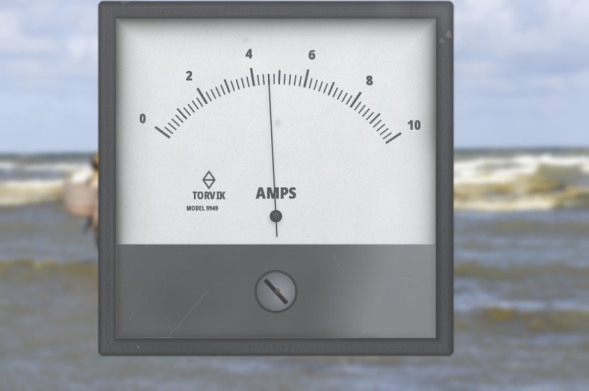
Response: 4.6A
